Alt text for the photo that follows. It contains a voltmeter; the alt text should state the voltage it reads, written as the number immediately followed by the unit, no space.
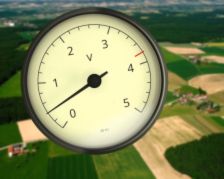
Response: 0.4V
